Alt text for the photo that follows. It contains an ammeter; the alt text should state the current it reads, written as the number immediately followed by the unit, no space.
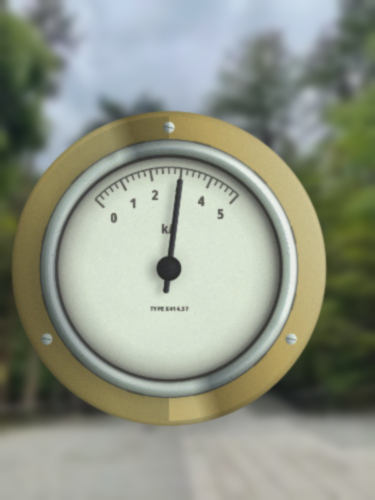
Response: 3kA
